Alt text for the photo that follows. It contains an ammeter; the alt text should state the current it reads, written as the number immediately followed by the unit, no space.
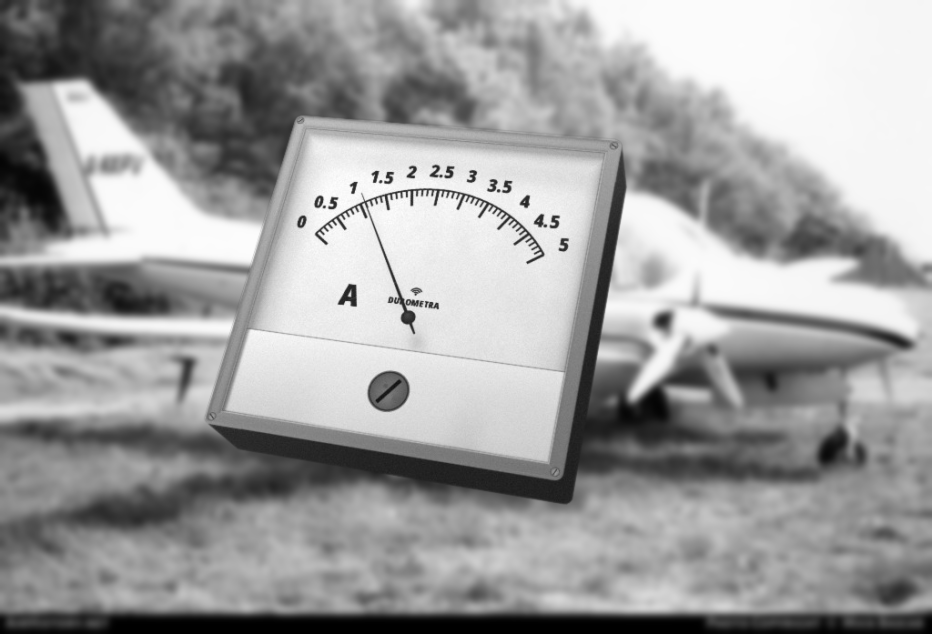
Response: 1.1A
